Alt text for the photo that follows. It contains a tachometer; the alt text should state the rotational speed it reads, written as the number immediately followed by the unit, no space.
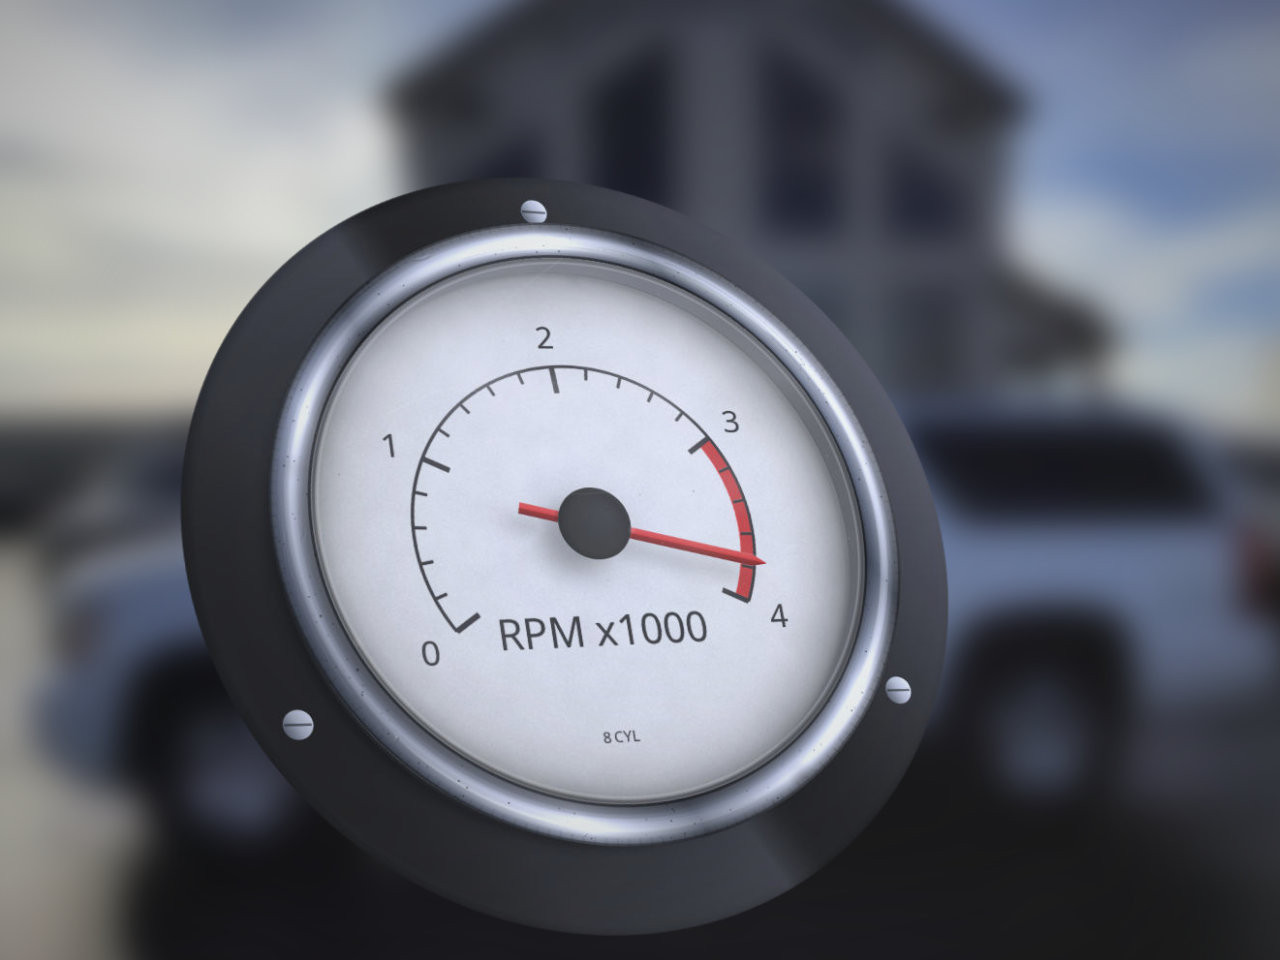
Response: 3800rpm
